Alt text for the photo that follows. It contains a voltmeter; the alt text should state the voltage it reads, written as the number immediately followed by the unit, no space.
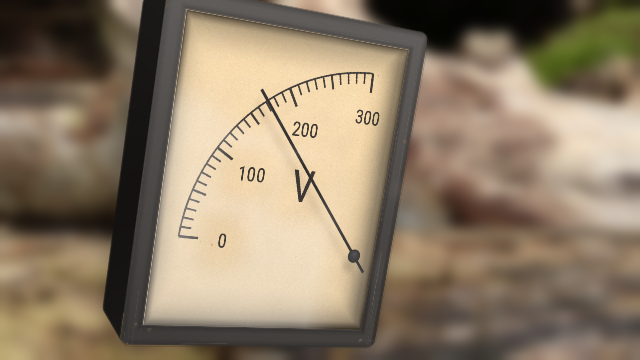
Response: 170V
